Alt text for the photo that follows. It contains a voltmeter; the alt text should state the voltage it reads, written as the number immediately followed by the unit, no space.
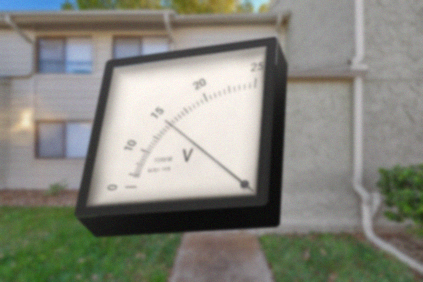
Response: 15V
